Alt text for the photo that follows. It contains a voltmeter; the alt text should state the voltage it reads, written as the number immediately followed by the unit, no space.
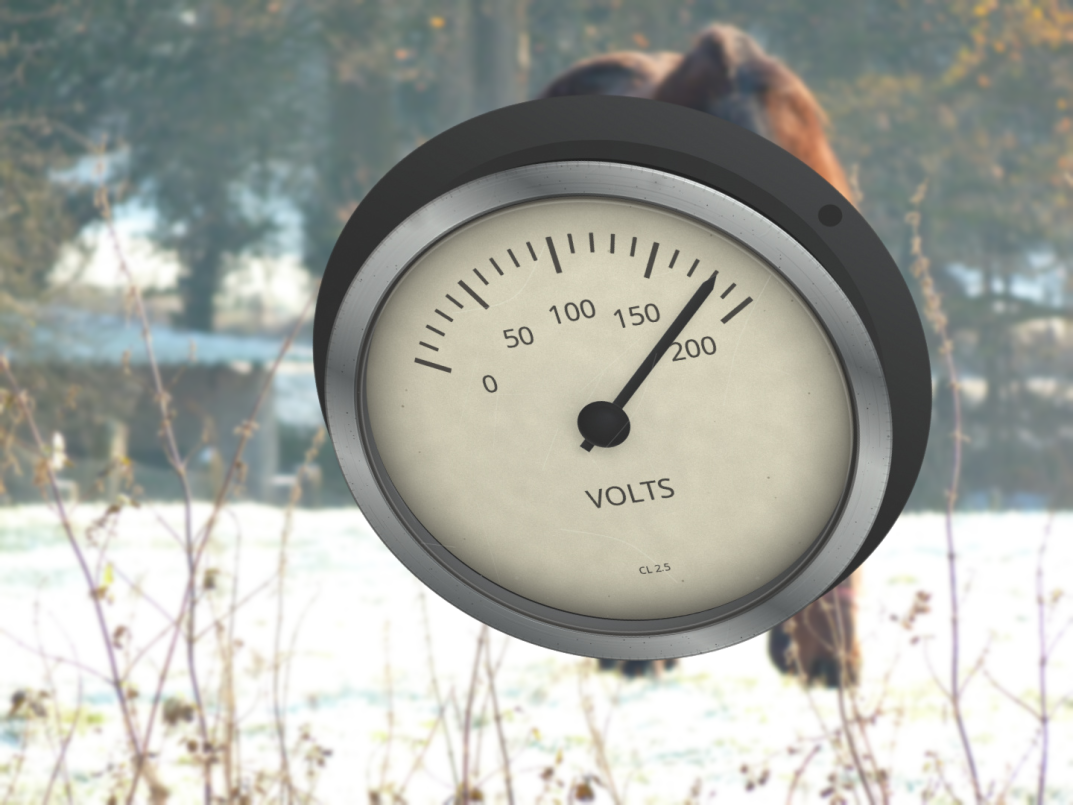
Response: 180V
